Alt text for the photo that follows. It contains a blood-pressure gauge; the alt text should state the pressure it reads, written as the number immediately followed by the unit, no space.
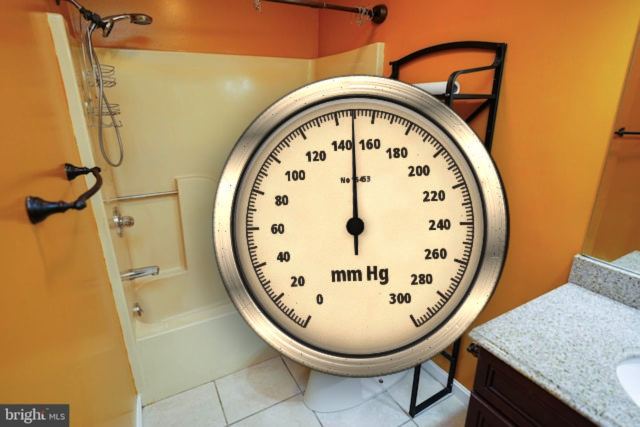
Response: 150mmHg
